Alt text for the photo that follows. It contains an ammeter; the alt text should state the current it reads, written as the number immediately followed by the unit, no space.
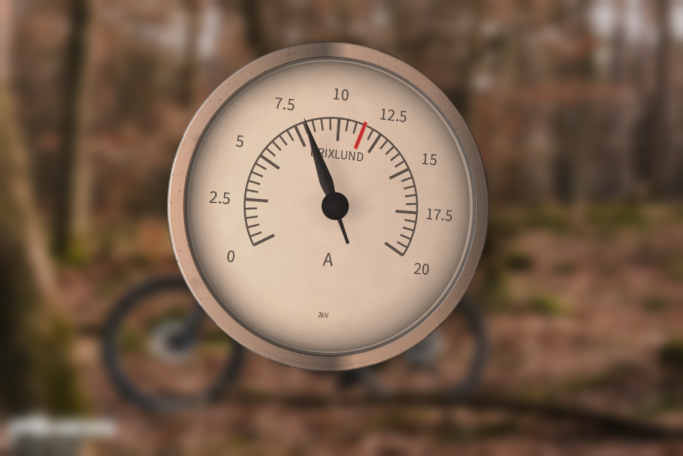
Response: 8A
